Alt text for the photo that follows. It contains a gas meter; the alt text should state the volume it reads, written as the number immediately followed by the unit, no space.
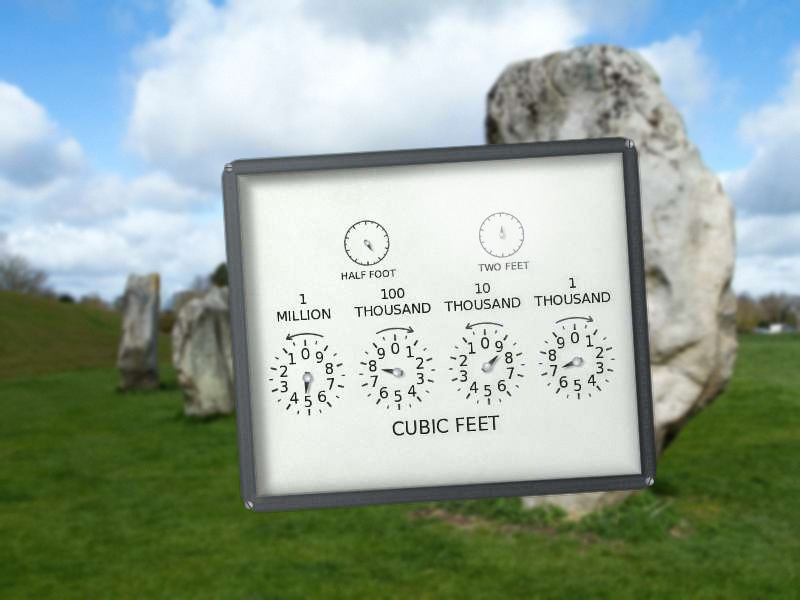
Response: 478700ft³
